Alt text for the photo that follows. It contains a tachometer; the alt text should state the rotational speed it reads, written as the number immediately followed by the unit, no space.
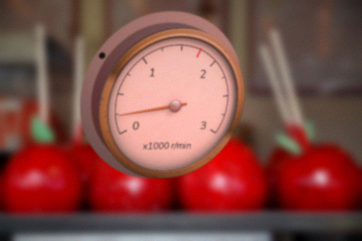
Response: 250rpm
